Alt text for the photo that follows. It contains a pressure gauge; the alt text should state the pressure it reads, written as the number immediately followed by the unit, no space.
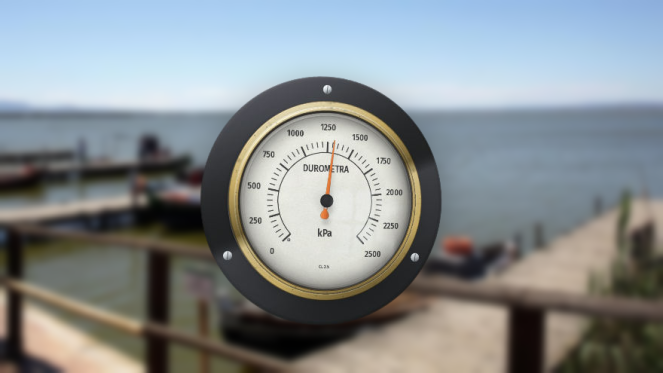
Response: 1300kPa
